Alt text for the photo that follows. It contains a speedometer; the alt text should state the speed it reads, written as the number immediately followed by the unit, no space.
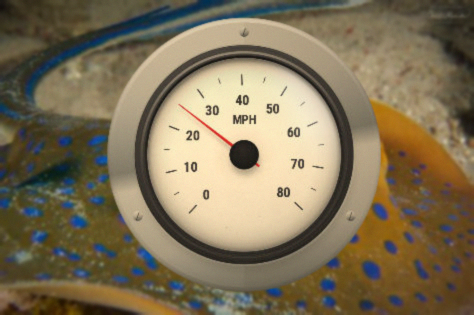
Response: 25mph
